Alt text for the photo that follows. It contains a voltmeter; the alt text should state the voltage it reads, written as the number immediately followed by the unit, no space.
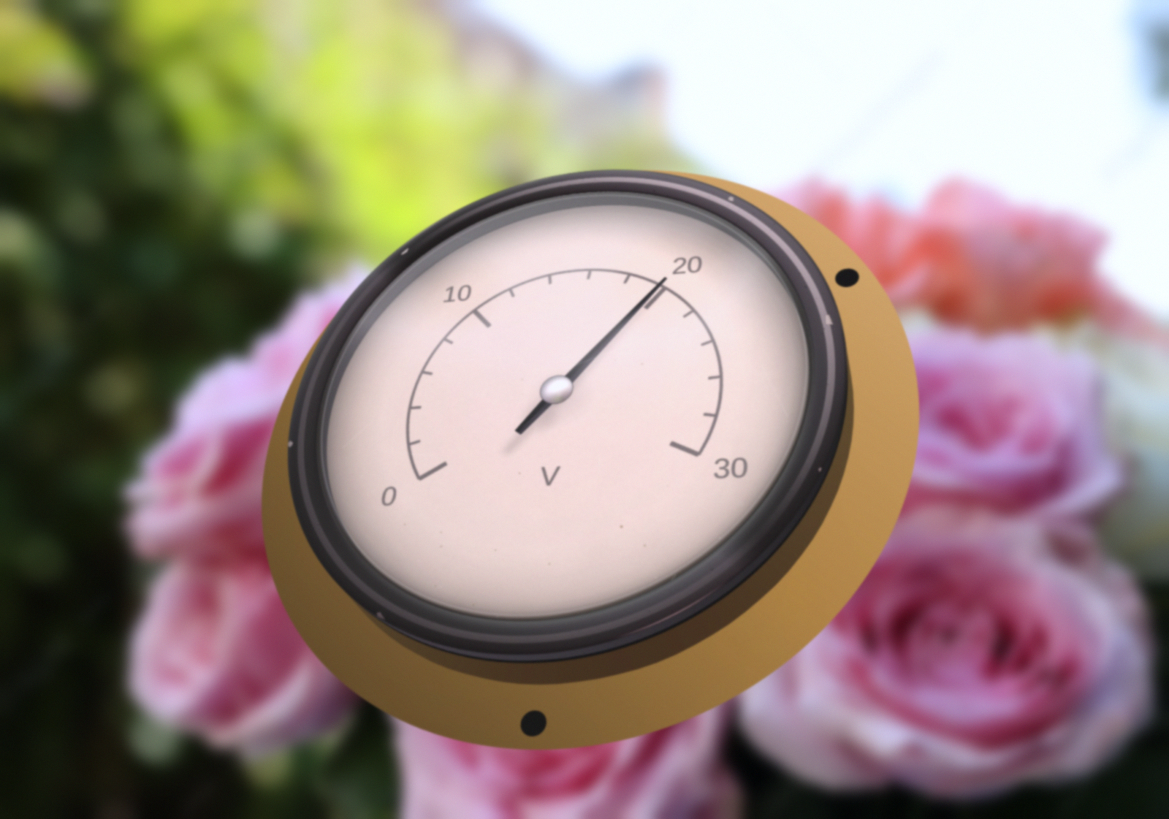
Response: 20V
